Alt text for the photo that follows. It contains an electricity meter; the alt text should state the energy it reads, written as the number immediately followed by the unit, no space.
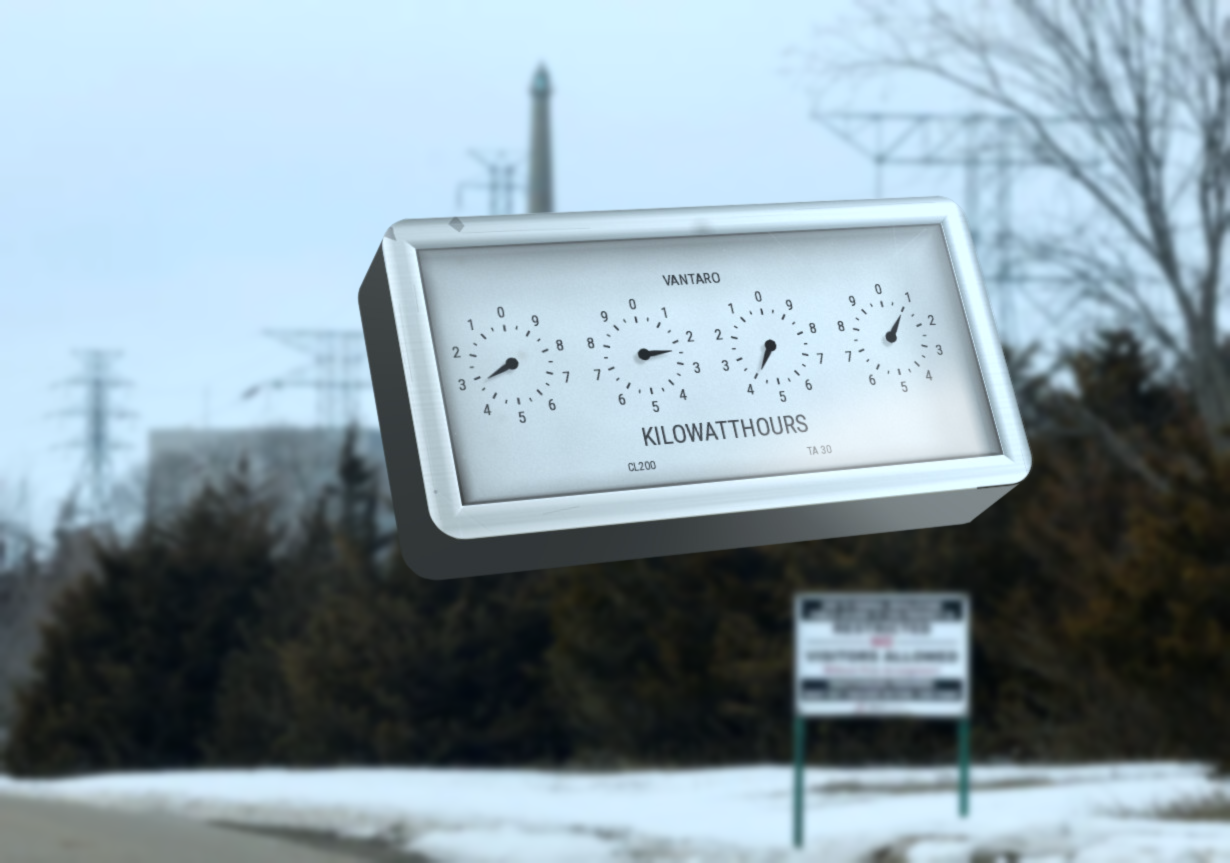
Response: 3241kWh
